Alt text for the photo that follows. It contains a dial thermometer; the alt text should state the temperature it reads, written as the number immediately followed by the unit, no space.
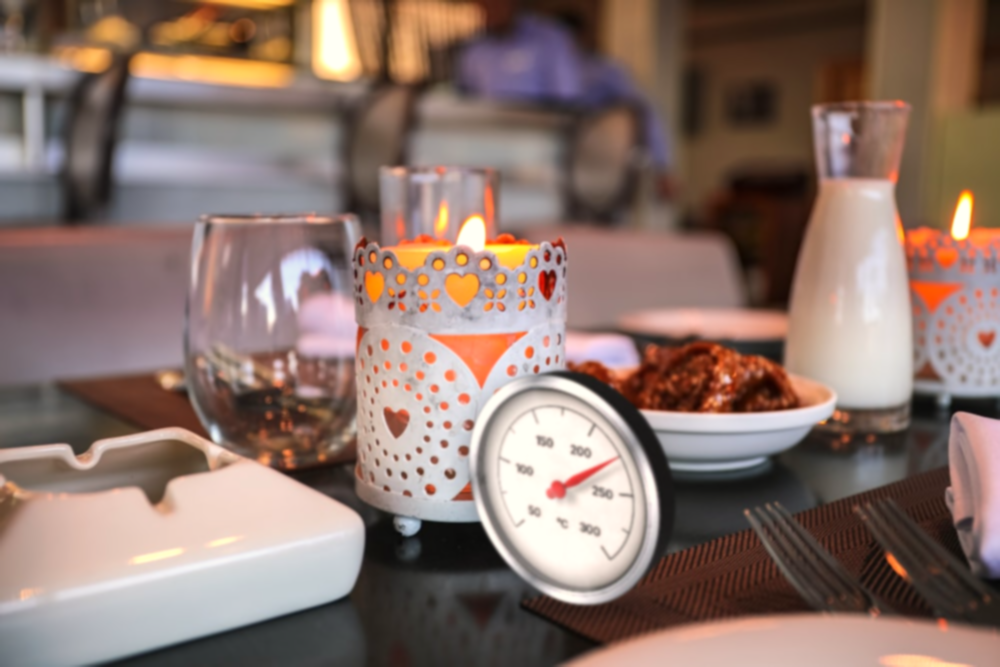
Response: 225°C
